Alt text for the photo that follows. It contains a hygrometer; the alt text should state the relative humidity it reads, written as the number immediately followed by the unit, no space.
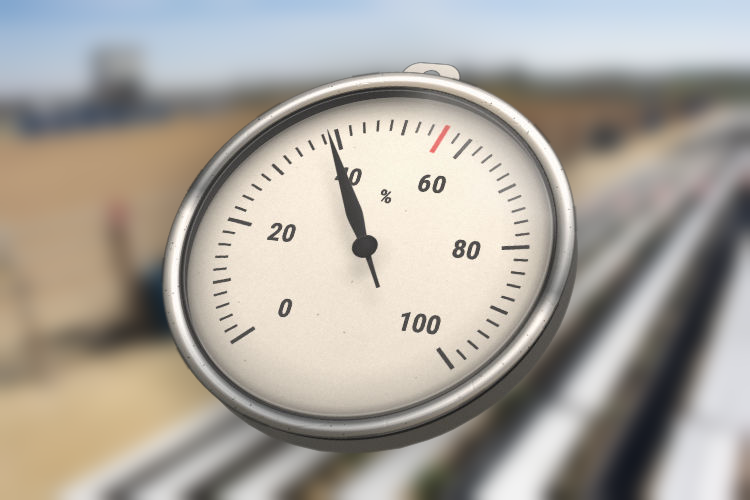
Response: 39%
